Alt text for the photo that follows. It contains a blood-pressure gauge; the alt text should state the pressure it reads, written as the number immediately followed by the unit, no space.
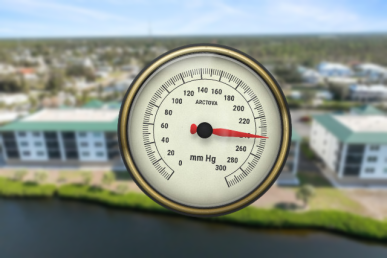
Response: 240mmHg
